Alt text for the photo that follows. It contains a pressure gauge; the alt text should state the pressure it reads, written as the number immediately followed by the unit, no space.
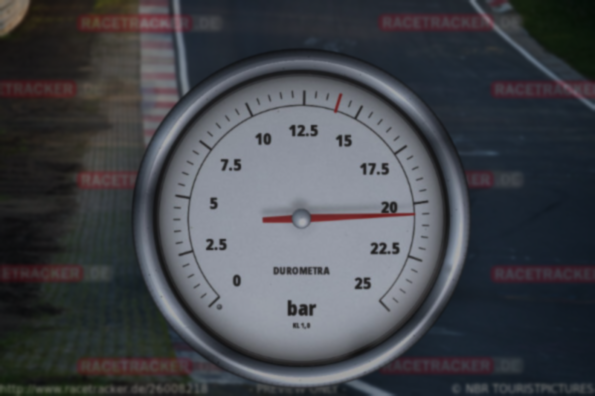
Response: 20.5bar
